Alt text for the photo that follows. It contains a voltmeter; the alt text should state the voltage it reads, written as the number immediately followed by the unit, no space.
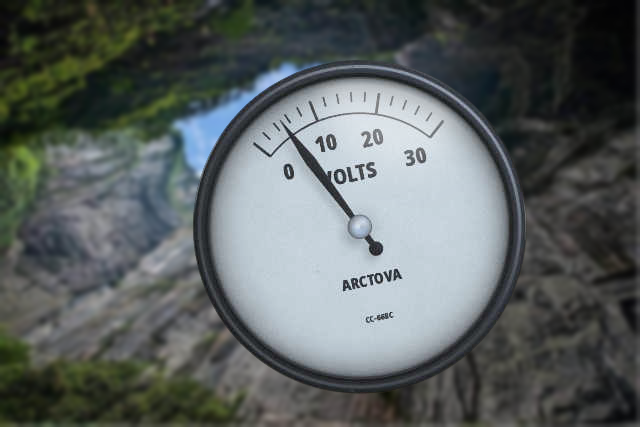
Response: 5V
